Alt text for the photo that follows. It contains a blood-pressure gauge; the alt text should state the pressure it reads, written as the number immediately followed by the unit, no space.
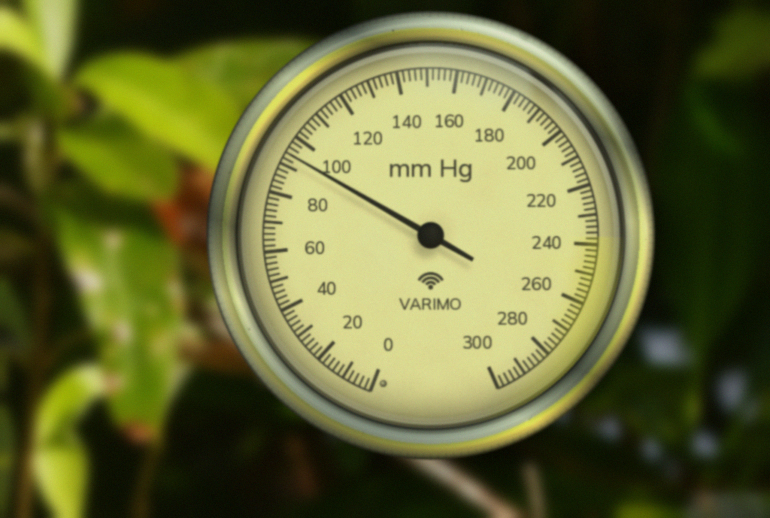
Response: 94mmHg
